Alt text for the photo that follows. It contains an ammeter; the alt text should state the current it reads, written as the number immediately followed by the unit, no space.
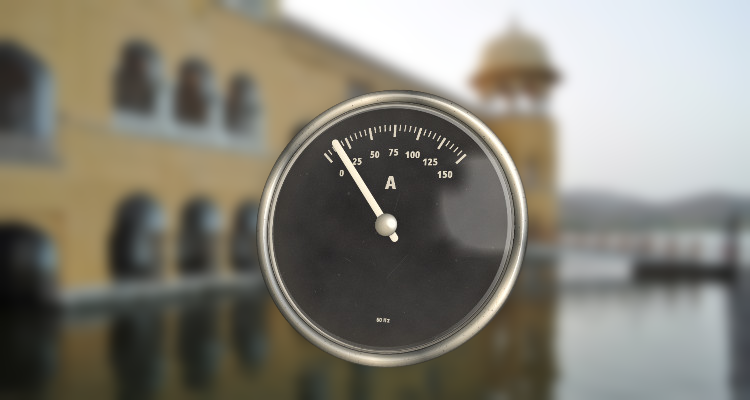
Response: 15A
